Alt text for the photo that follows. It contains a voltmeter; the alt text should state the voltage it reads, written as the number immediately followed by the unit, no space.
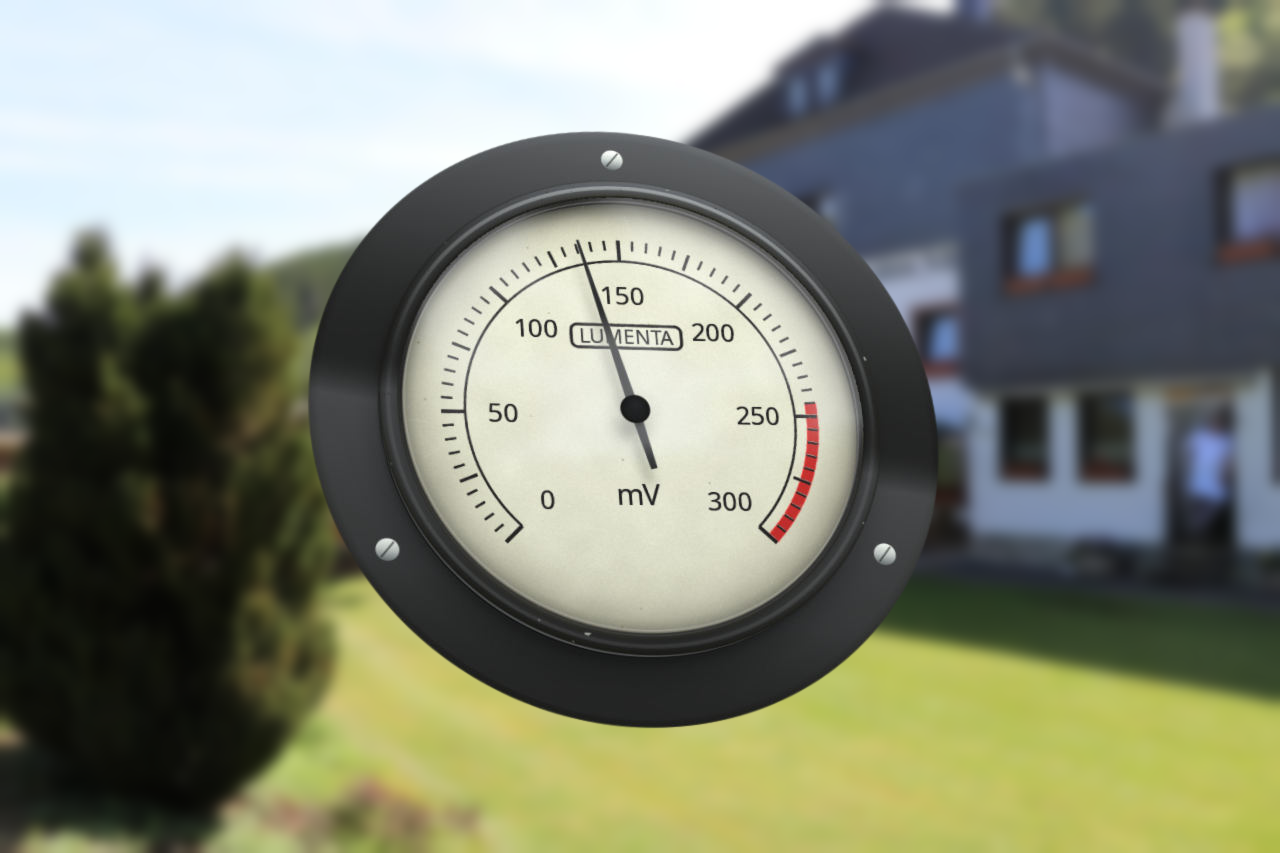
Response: 135mV
